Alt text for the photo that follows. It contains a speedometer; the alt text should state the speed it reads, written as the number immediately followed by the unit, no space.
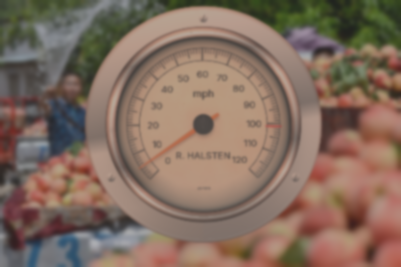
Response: 5mph
